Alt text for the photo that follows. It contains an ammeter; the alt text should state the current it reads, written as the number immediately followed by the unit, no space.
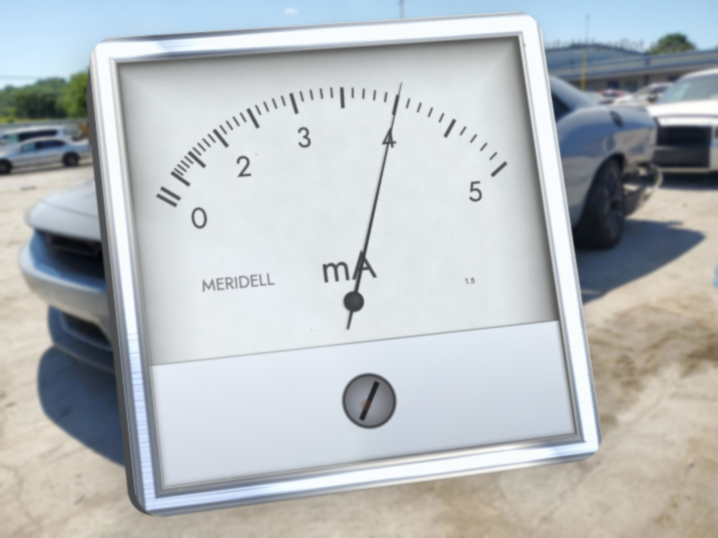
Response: 4mA
